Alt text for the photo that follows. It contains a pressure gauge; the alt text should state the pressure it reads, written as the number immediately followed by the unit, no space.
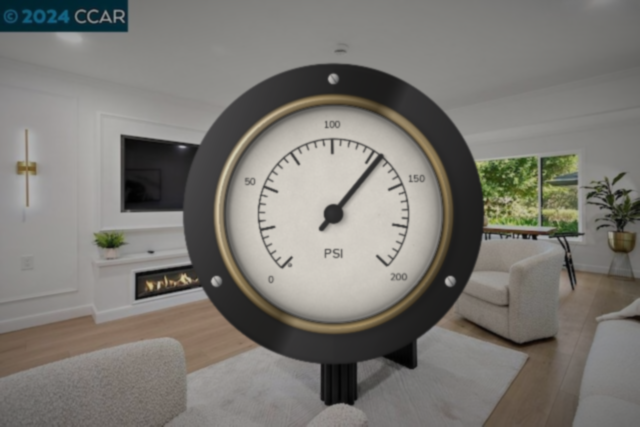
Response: 130psi
